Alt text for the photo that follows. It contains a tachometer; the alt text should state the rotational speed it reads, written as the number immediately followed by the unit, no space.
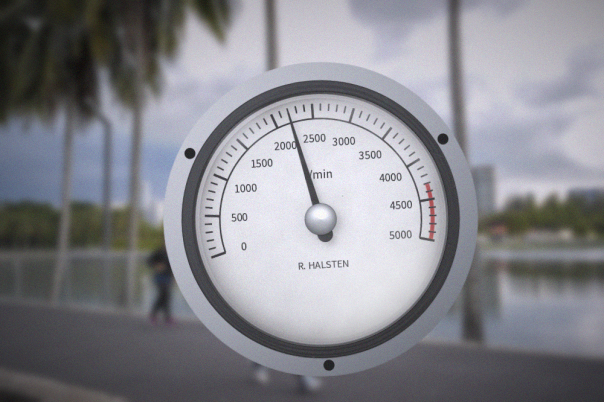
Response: 2200rpm
